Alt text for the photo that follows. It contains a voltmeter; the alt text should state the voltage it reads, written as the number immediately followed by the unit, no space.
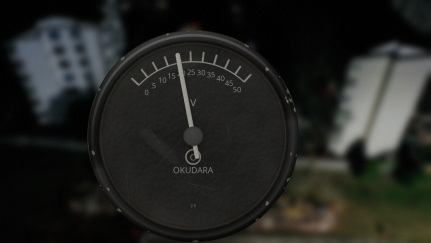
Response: 20V
